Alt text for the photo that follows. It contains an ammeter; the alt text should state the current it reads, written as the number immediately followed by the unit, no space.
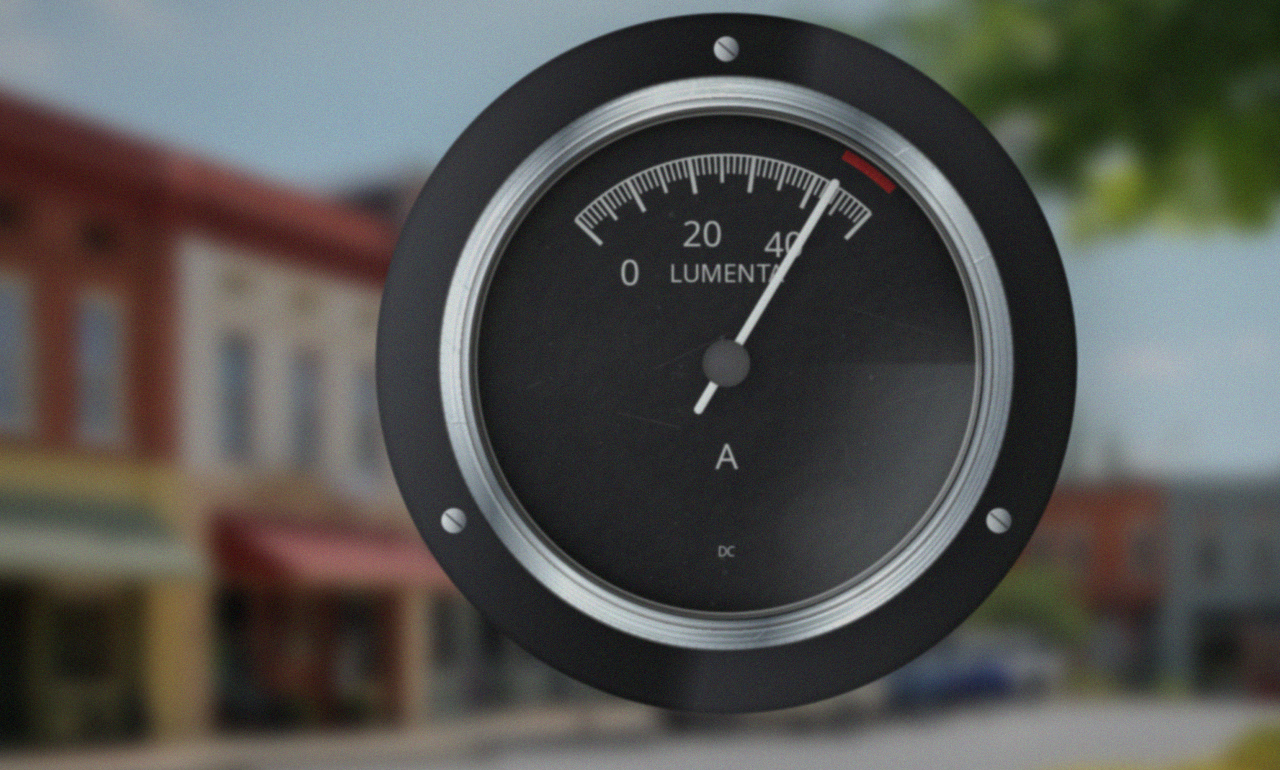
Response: 43A
